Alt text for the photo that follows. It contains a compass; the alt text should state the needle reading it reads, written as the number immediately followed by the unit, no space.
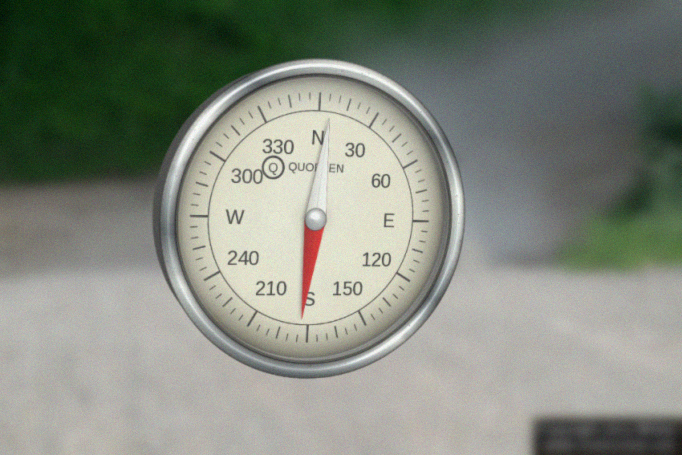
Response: 185°
